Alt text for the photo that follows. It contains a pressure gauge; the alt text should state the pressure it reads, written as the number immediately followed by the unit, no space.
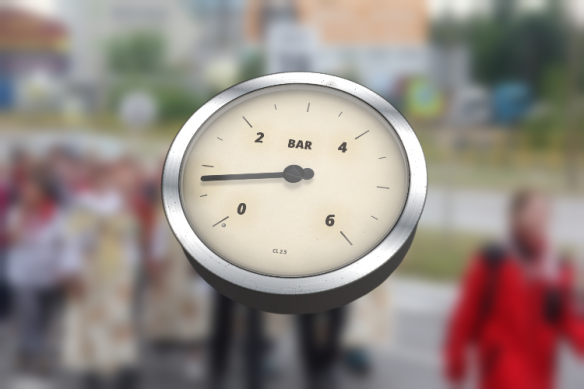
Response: 0.75bar
